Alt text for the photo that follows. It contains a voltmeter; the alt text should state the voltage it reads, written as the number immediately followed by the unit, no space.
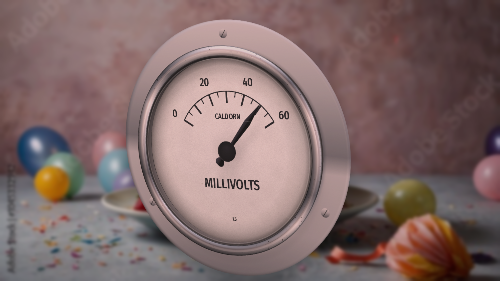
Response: 50mV
